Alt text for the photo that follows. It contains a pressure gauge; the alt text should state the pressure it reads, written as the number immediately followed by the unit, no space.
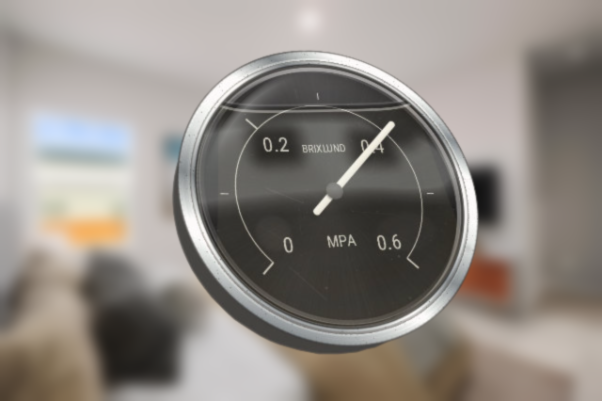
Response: 0.4MPa
